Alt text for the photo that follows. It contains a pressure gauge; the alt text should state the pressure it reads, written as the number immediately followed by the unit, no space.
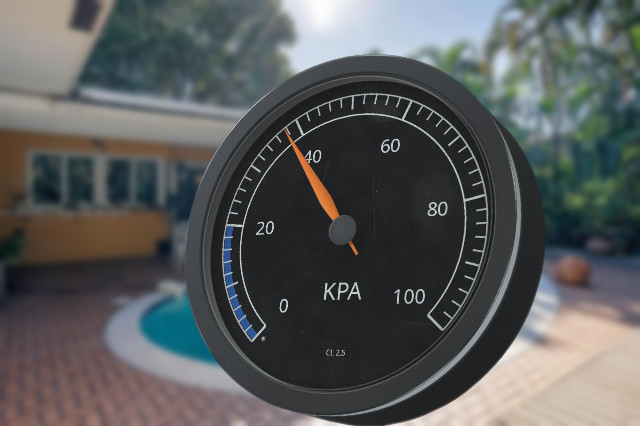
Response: 38kPa
